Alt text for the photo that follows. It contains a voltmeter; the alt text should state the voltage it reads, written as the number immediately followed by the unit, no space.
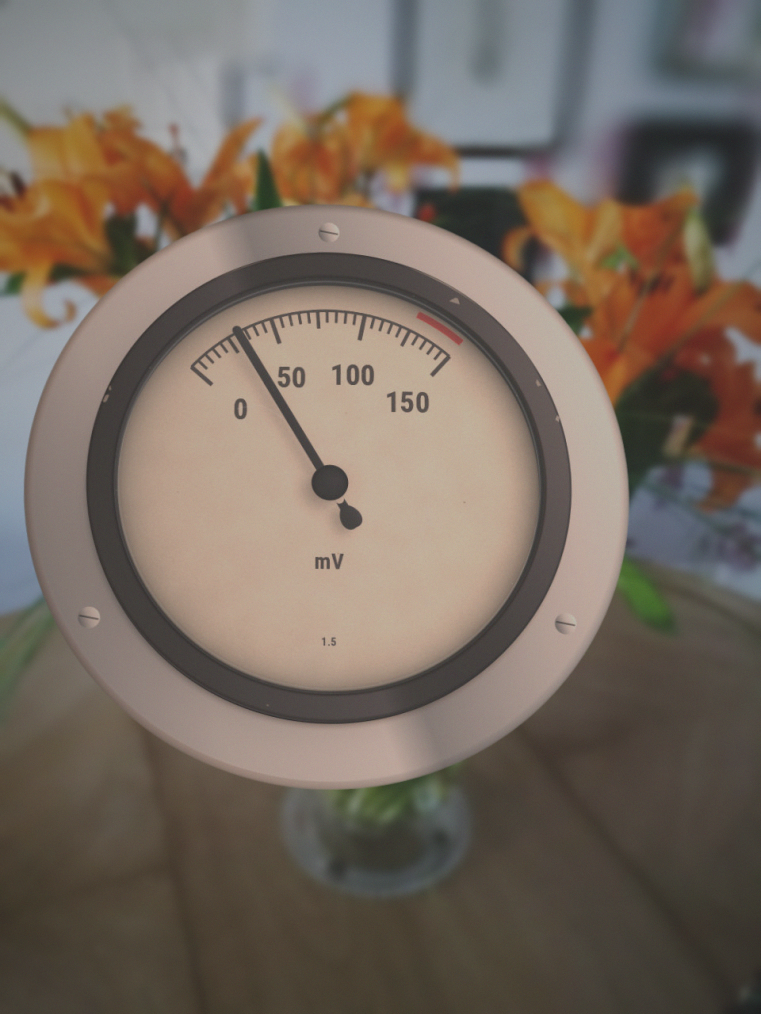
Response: 30mV
